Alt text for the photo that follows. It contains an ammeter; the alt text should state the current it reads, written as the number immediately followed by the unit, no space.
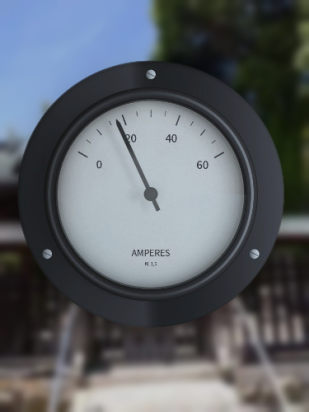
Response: 17.5A
